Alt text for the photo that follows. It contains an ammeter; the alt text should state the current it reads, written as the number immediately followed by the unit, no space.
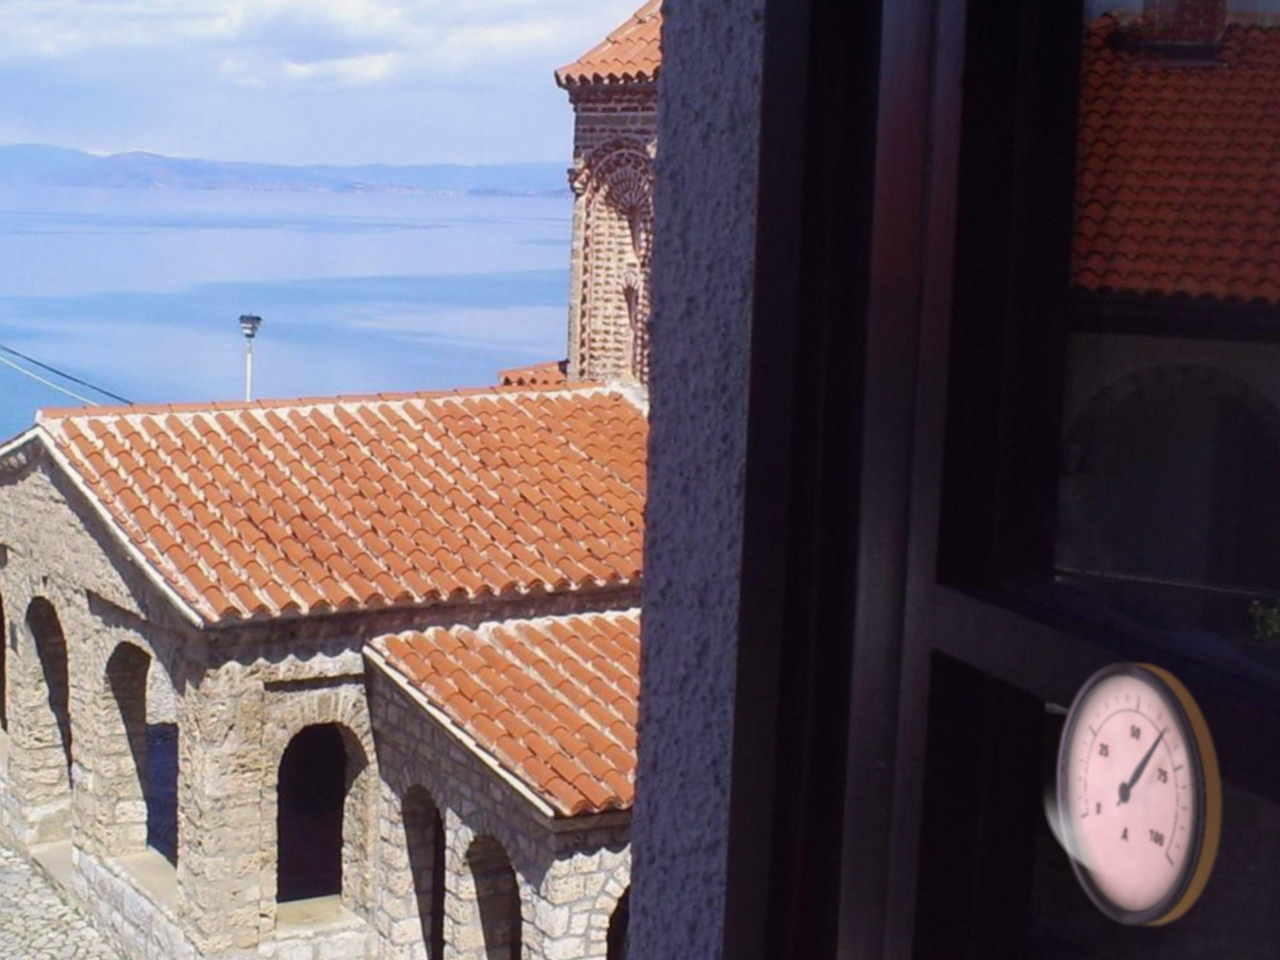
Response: 65A
